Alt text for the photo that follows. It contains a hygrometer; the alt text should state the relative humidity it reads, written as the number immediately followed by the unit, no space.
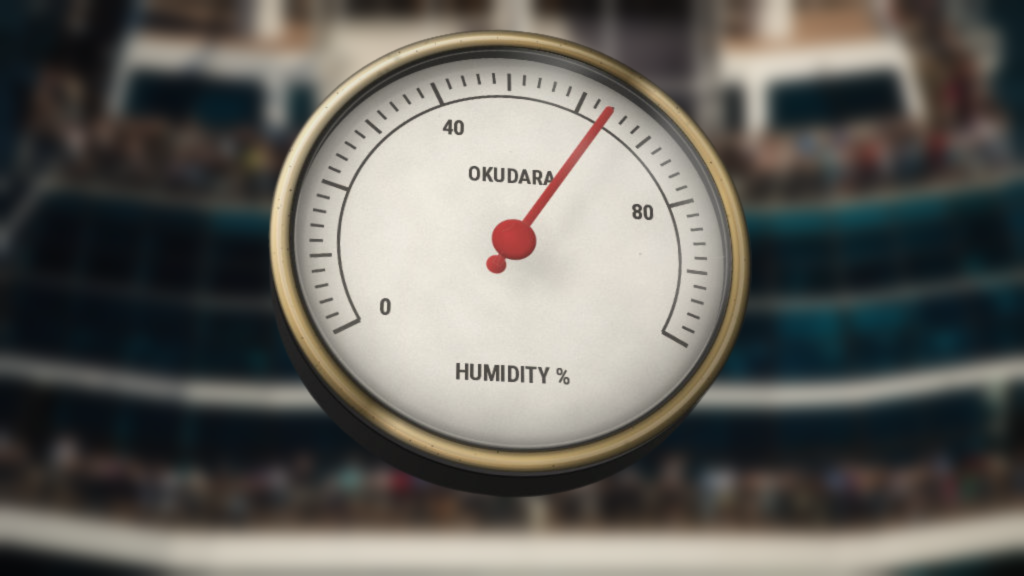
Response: 64%
